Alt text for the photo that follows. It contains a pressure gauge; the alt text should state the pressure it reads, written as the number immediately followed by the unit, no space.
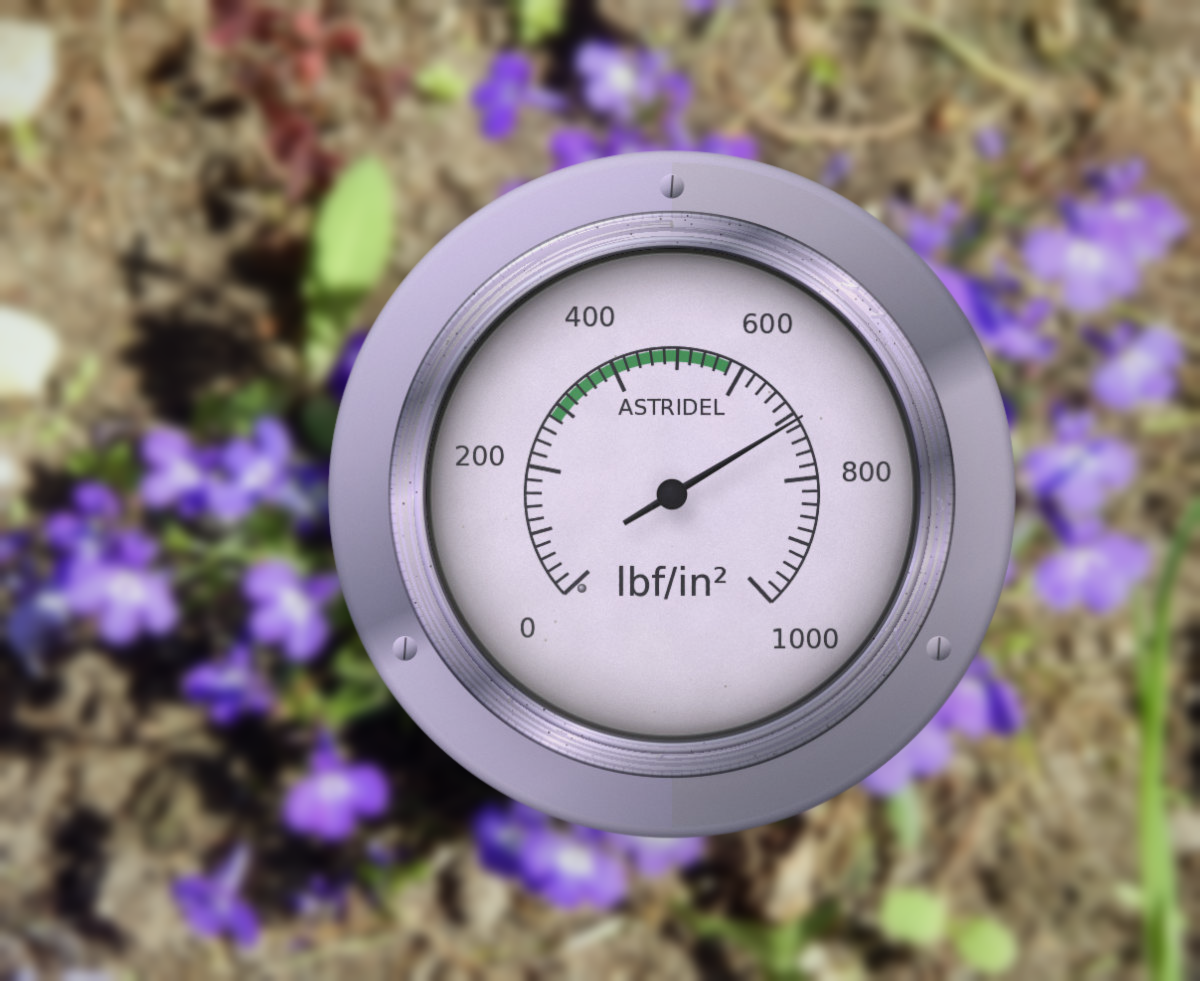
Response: 710psi
